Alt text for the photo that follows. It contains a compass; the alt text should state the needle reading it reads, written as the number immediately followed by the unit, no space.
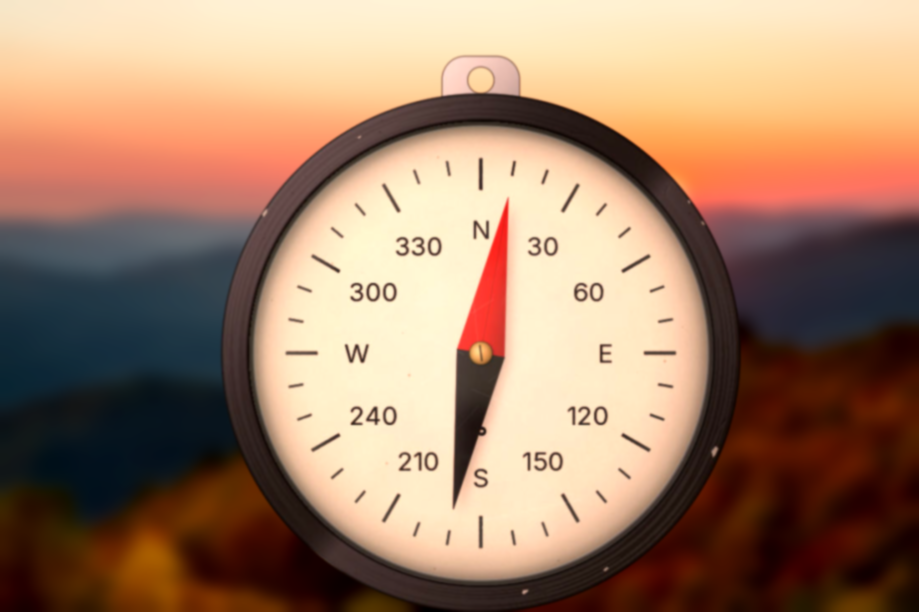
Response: 10°
